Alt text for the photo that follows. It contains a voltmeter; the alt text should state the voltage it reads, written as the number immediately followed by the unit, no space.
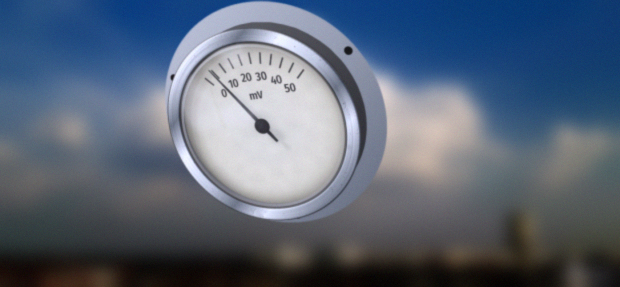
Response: 5mV
